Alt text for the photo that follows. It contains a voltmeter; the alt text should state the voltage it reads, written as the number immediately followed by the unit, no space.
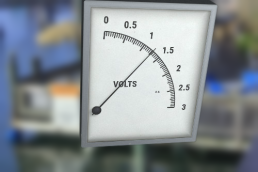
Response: 1.25V
